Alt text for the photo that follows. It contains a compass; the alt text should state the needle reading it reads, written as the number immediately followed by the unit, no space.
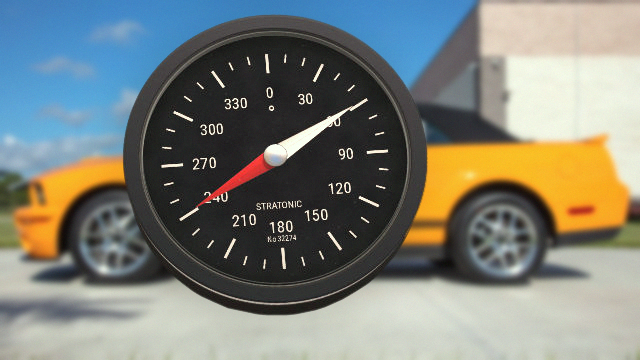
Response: 240°
